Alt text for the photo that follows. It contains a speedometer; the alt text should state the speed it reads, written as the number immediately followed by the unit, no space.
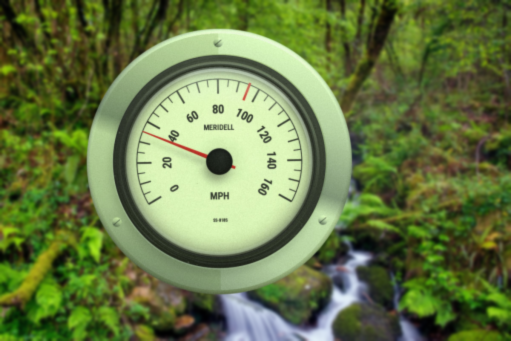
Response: 35mph
